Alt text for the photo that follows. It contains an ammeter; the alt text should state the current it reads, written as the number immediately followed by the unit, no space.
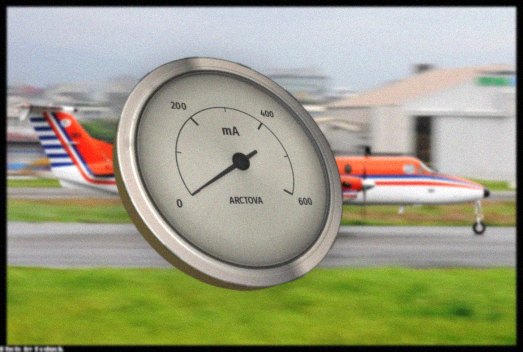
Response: 0mA
